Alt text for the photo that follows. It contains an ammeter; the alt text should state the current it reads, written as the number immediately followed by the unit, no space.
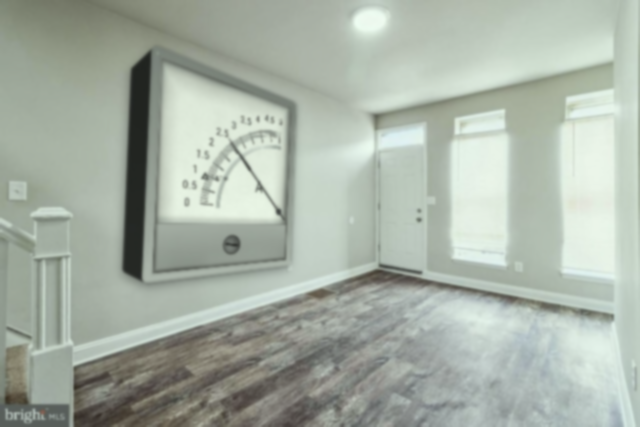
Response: 2.5A
